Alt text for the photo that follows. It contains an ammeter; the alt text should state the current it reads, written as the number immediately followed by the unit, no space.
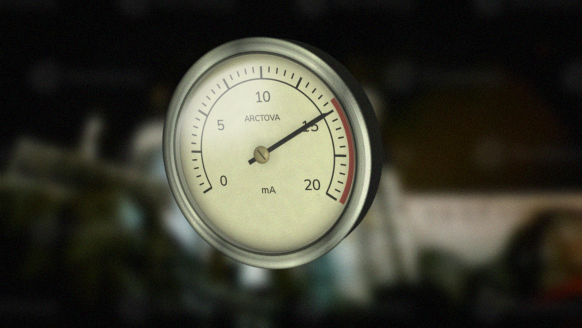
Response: 15mA
